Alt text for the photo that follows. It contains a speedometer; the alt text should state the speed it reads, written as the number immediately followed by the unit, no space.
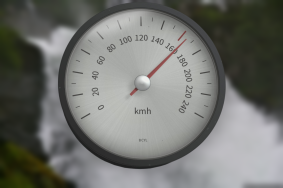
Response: 165km/h
